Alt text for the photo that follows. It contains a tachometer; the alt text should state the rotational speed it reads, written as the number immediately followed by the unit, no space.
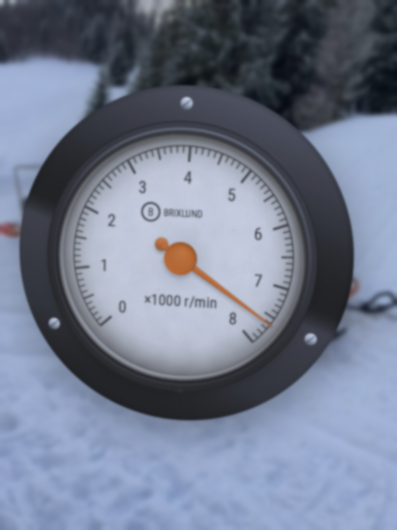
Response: 7600rpm
